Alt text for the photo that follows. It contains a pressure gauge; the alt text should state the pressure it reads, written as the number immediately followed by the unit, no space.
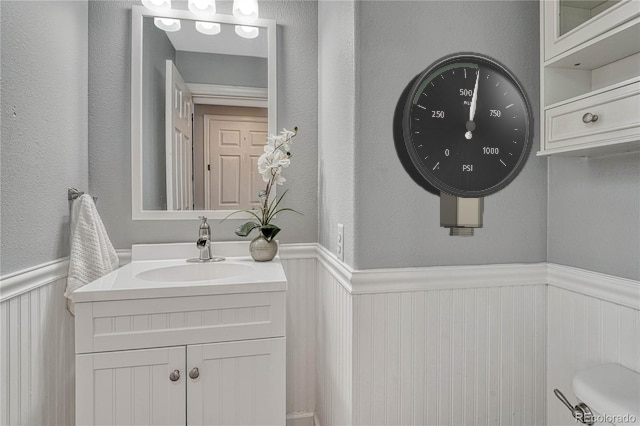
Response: 550psi
